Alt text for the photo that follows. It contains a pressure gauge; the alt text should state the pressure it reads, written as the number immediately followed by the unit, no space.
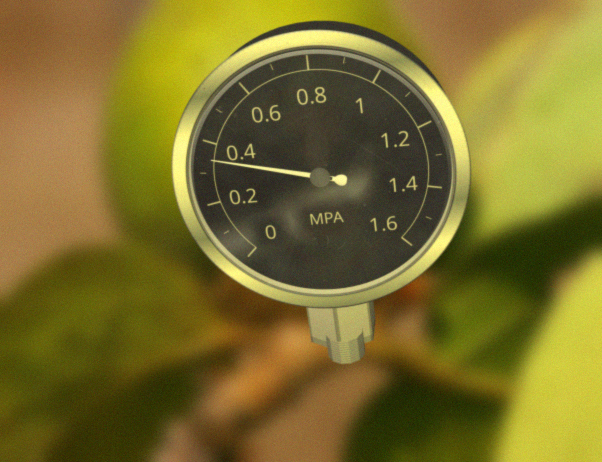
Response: 0.35MPa
